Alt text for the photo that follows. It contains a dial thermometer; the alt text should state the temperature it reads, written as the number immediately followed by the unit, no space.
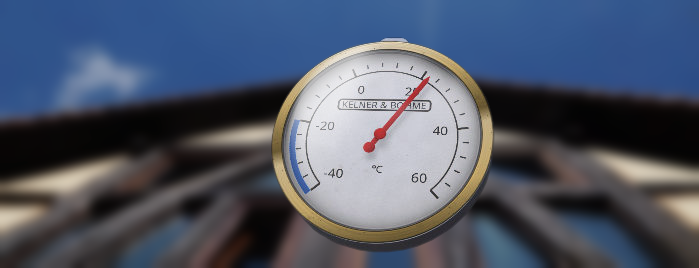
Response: 22°C
